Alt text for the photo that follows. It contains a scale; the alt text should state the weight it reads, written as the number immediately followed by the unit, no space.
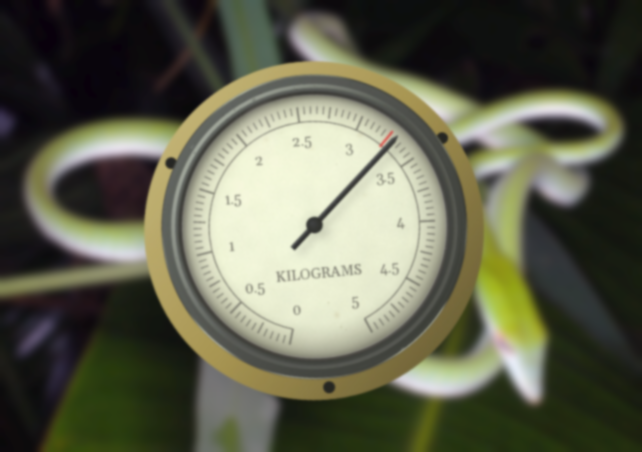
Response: 3.3kg
